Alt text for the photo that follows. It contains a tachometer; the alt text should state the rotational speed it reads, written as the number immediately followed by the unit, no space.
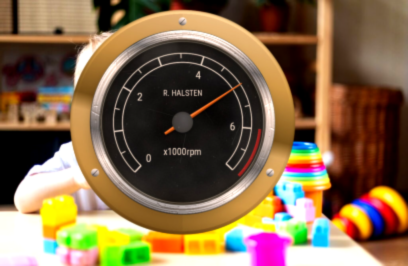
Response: 5000rpm
